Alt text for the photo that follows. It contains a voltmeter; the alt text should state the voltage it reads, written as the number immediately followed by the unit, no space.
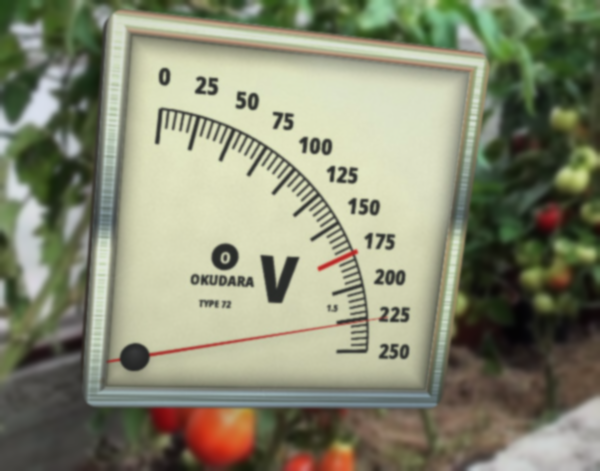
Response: 225V
